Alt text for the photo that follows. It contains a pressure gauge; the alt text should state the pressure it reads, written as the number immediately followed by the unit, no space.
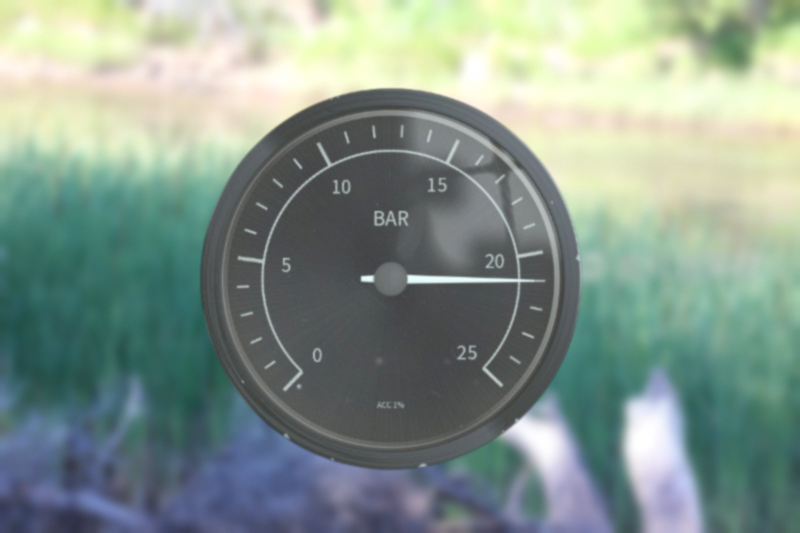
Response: 21bar
